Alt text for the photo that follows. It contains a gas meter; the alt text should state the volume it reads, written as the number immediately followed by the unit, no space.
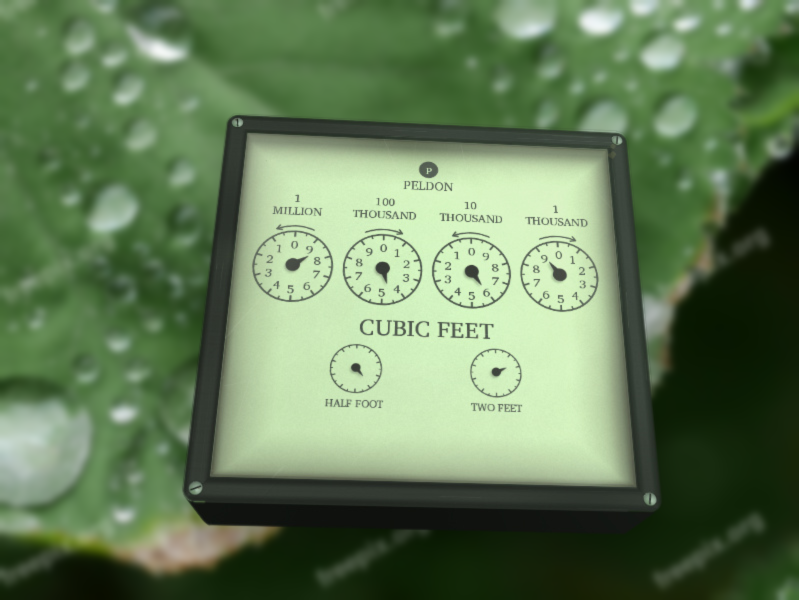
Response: 845900ft³
